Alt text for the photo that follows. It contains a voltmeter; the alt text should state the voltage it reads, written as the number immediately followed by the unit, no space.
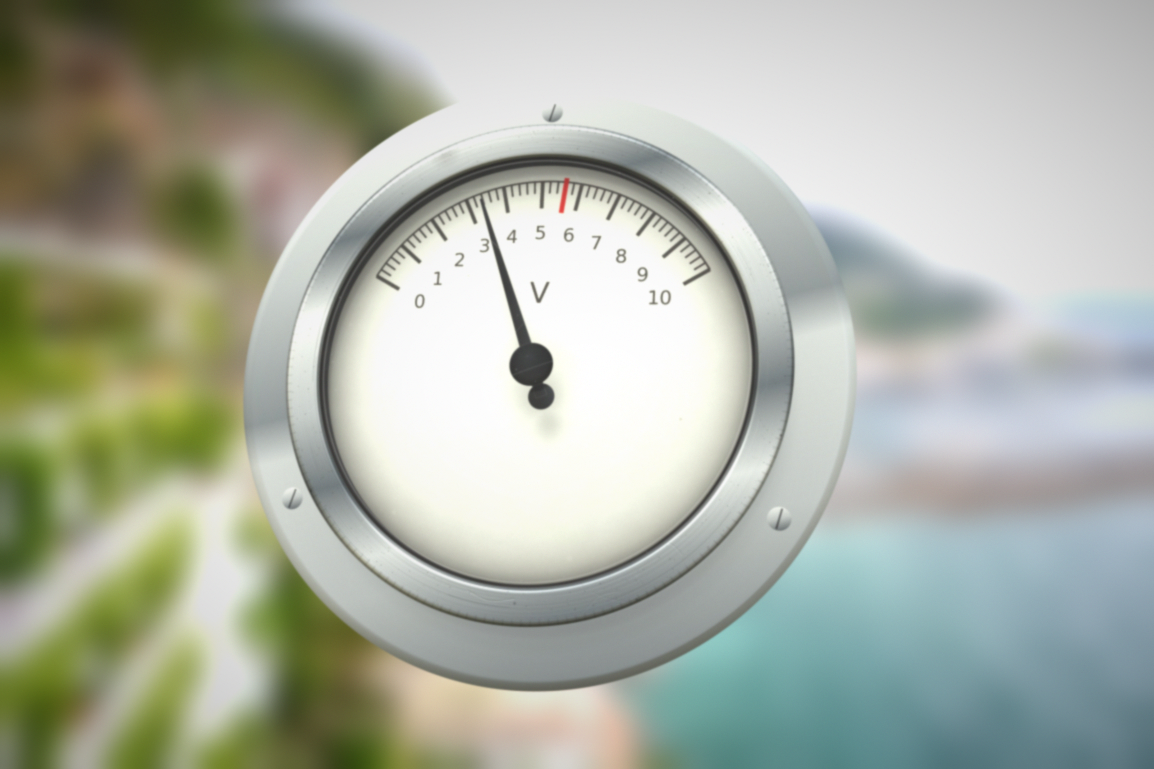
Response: 3.4V
